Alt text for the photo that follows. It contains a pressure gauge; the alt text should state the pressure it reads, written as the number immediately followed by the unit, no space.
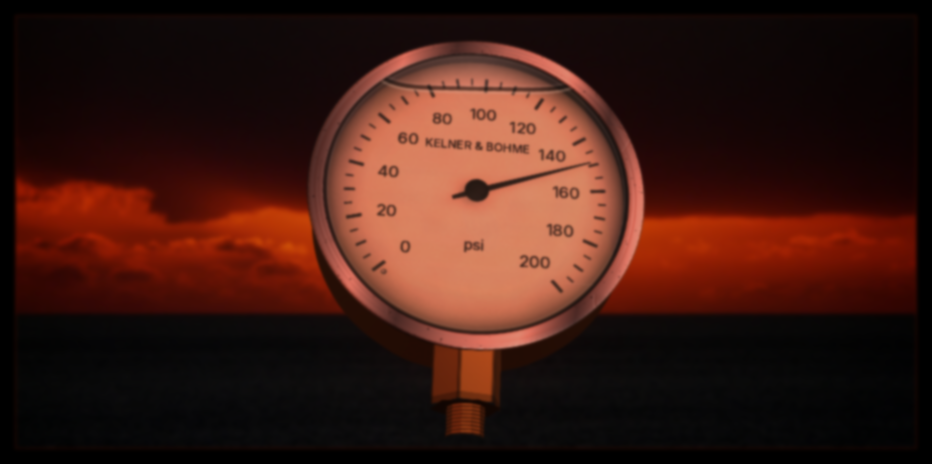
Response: 150psi
